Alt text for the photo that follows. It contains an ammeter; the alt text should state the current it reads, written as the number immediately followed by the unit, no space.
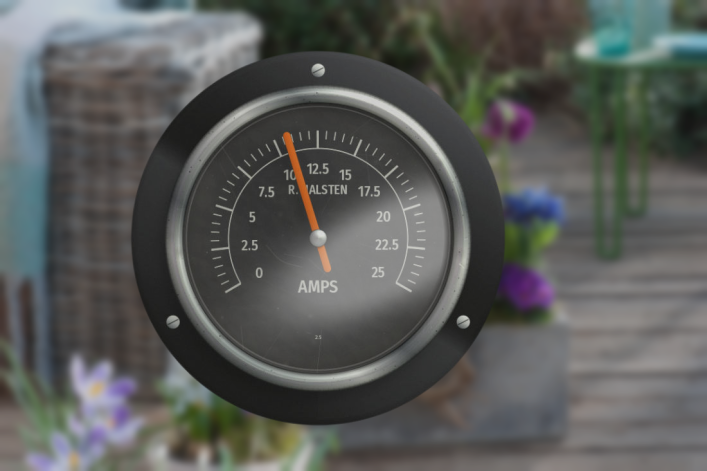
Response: 10.75A
